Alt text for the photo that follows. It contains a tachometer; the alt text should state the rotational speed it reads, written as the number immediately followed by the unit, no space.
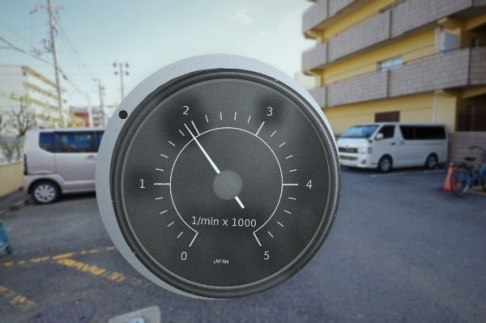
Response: 1900rpm
